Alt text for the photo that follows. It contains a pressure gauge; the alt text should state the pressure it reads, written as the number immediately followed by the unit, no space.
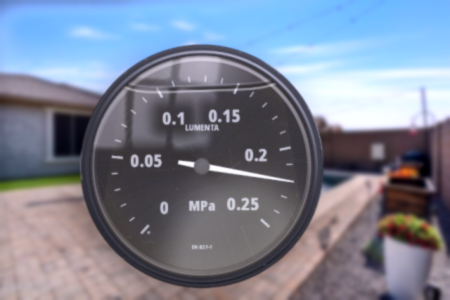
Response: 0.22MPa
